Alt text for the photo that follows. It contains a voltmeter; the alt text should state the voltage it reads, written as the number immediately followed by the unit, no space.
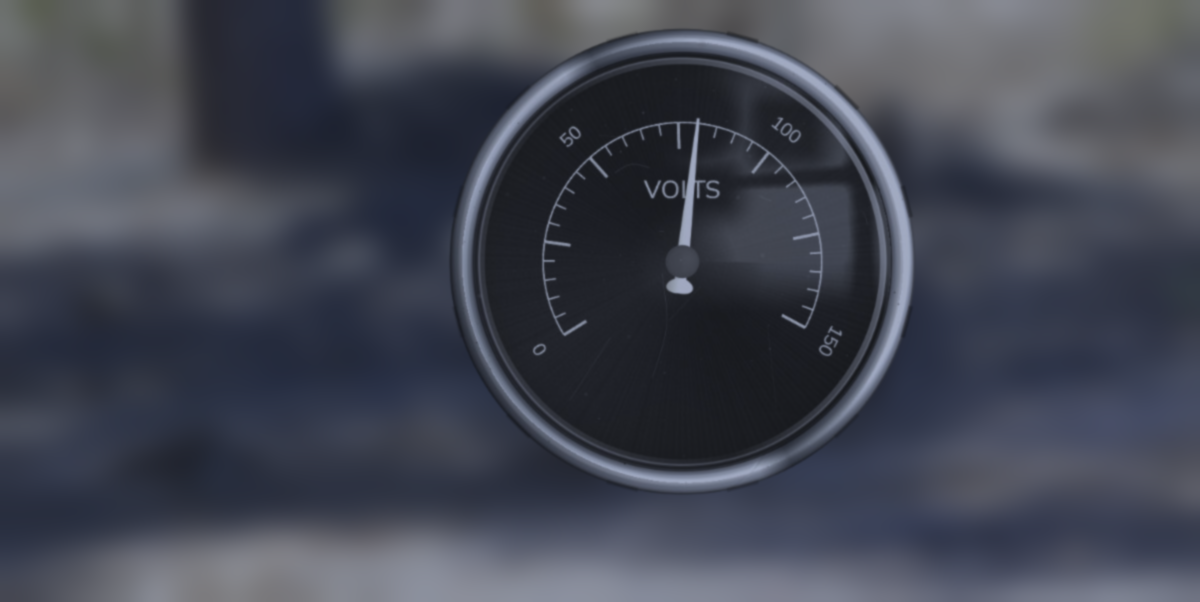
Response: 80V
